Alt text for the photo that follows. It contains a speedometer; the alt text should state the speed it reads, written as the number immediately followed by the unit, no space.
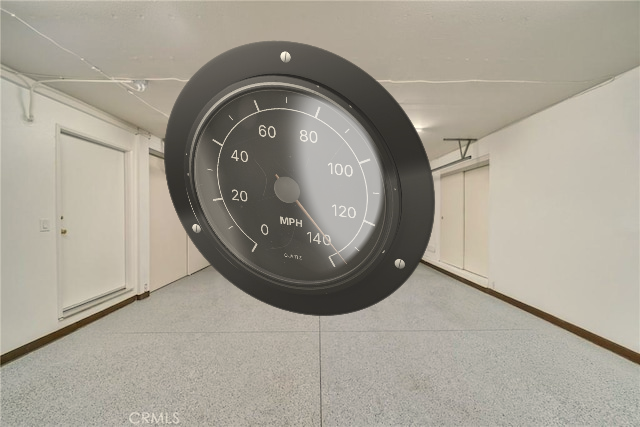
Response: 135mph
